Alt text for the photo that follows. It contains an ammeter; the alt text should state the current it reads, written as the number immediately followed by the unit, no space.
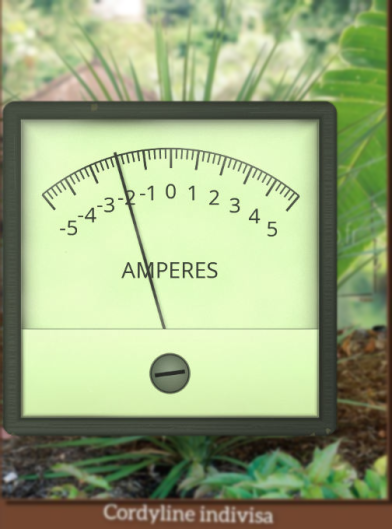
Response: -2A
